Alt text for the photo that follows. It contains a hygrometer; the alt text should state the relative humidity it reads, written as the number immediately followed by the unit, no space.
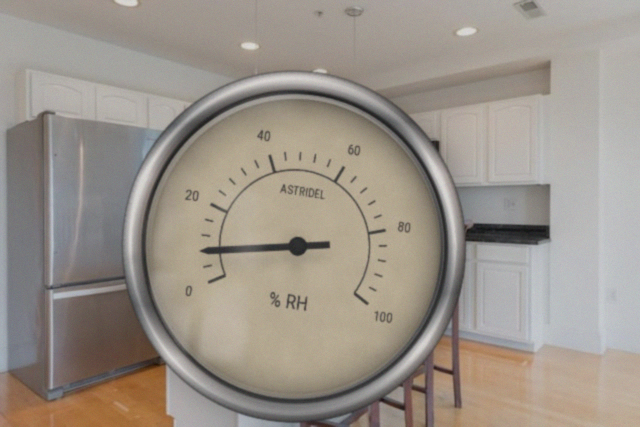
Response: 8%
